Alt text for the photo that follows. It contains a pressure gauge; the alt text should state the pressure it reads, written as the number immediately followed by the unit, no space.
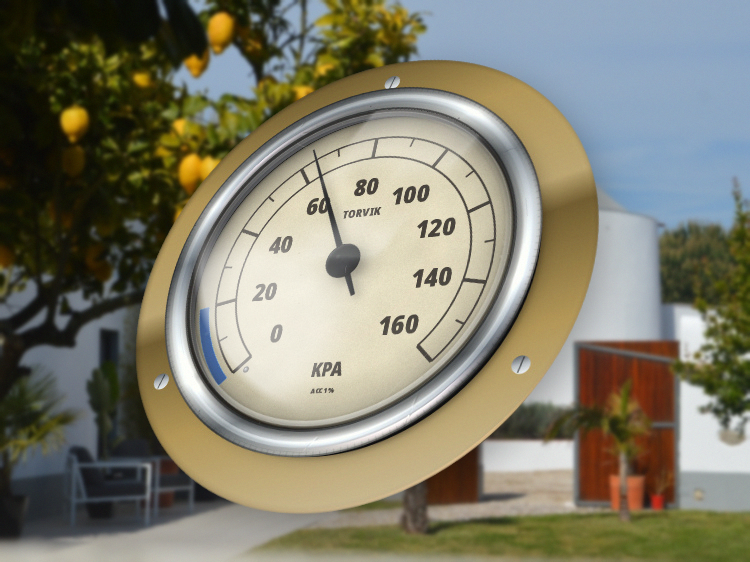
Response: 65kPa
